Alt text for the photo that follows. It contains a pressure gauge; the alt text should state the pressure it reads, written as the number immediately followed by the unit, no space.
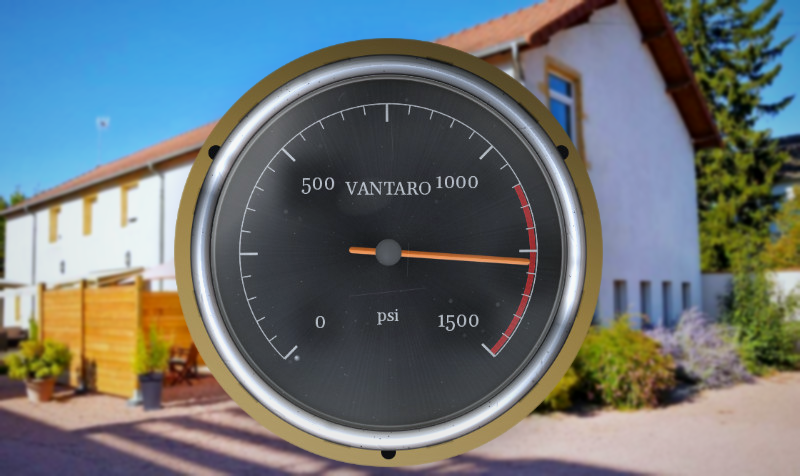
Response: 1275psi
